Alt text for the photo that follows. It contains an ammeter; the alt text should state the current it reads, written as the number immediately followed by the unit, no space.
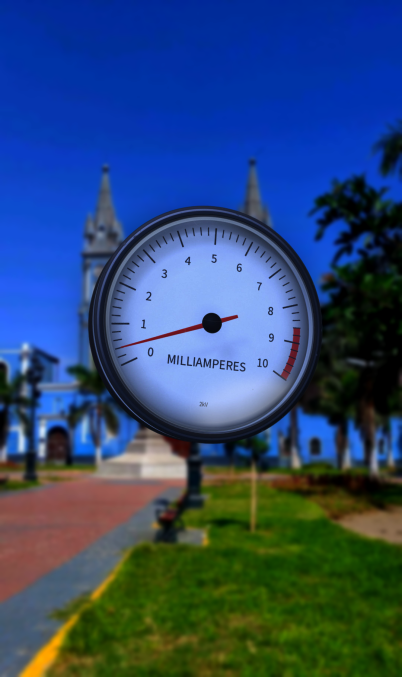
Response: 0.4mA
